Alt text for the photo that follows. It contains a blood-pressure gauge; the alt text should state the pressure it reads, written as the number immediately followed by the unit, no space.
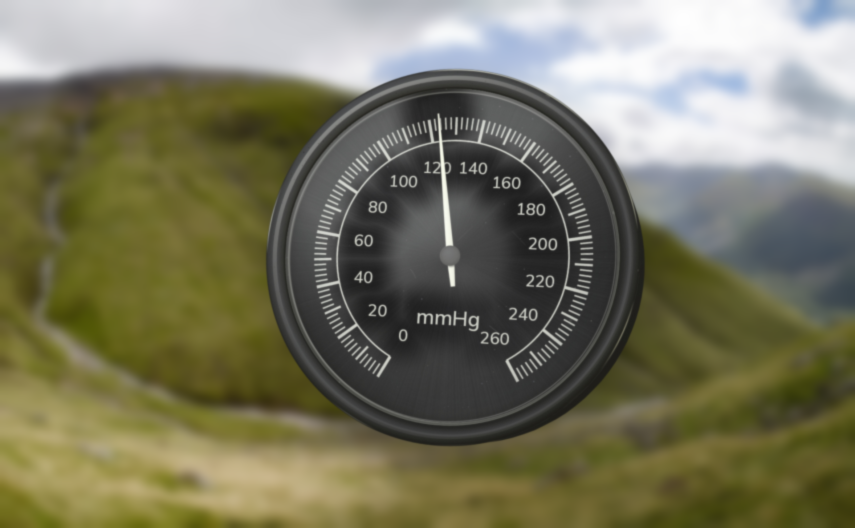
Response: 124mmHg
